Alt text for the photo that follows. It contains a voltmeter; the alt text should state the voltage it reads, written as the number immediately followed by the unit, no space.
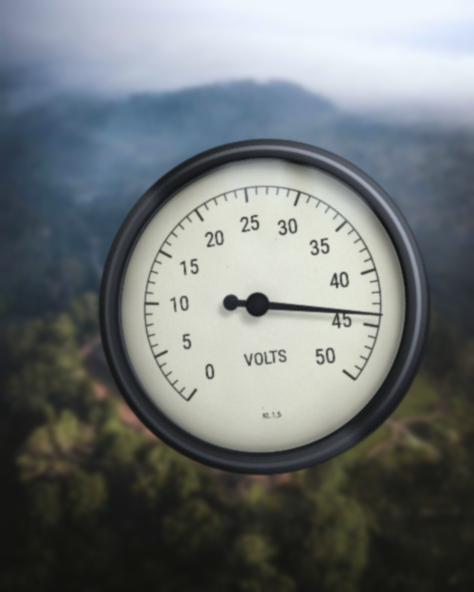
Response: 44V
